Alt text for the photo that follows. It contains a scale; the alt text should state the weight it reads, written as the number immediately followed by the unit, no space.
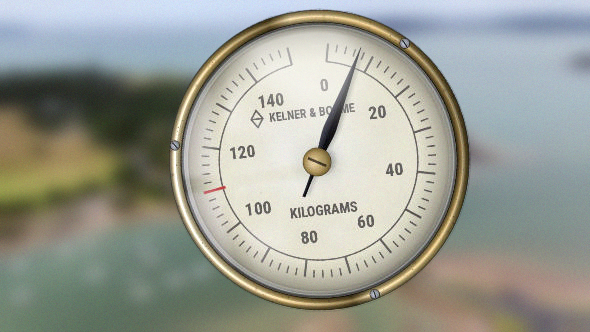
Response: 7kg
